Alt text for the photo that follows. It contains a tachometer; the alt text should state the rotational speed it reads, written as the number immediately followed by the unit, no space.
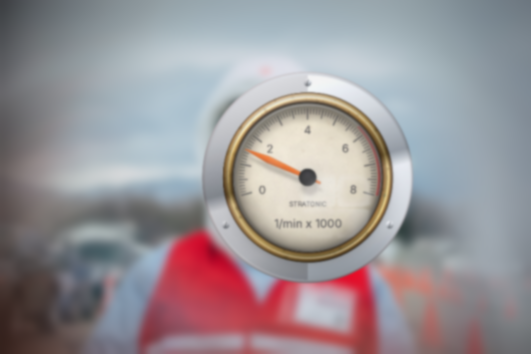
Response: 1500rpm
